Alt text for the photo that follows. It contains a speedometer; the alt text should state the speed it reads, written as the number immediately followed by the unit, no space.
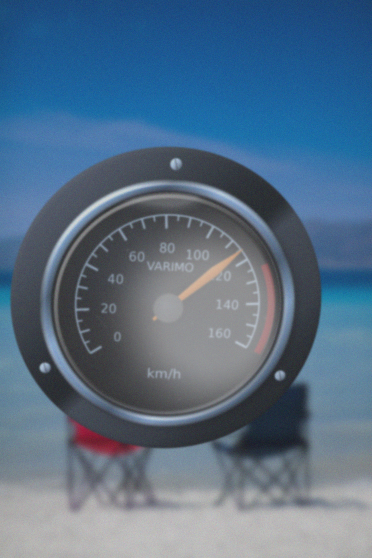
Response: 115km/h
